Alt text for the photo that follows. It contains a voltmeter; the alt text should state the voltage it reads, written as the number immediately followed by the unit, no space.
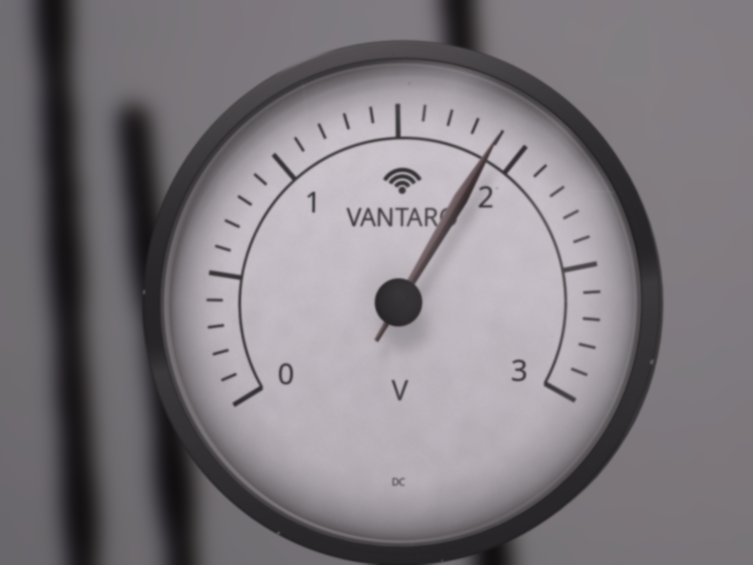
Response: 1.9V
